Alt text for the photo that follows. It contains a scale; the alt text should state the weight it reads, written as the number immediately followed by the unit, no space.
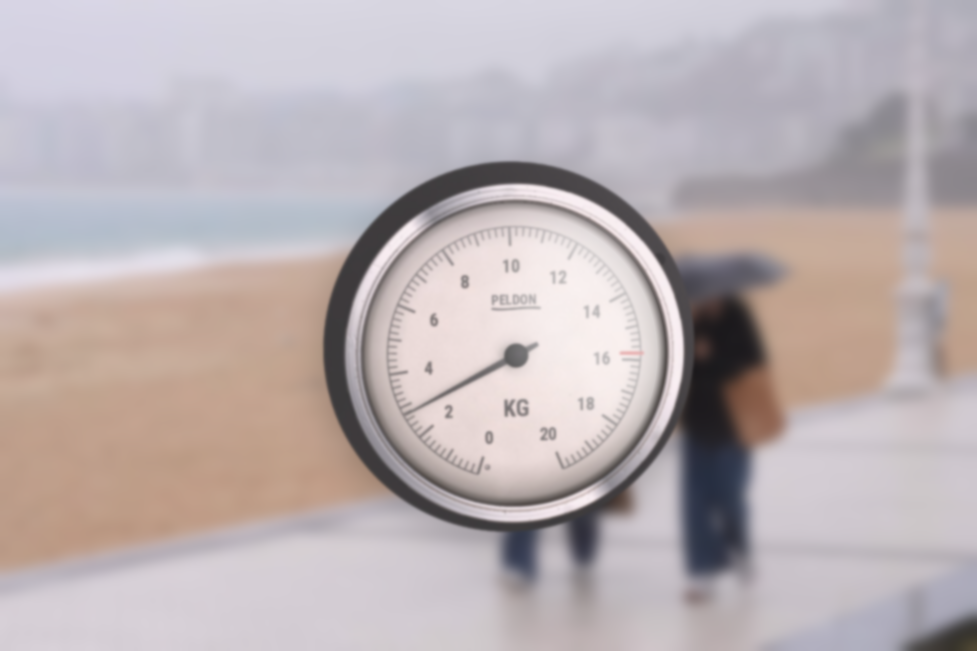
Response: 2.8kg
